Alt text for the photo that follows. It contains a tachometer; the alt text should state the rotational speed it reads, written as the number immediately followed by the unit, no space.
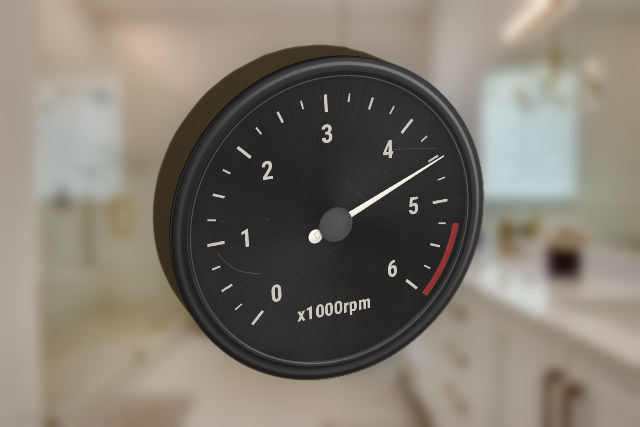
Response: 4500rpm
